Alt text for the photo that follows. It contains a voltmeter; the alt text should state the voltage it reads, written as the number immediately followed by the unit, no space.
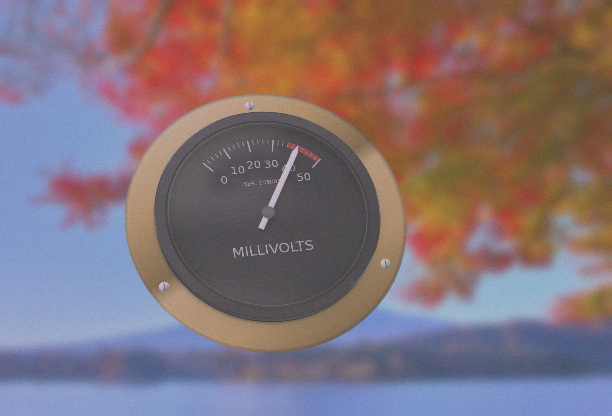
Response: 40mV
